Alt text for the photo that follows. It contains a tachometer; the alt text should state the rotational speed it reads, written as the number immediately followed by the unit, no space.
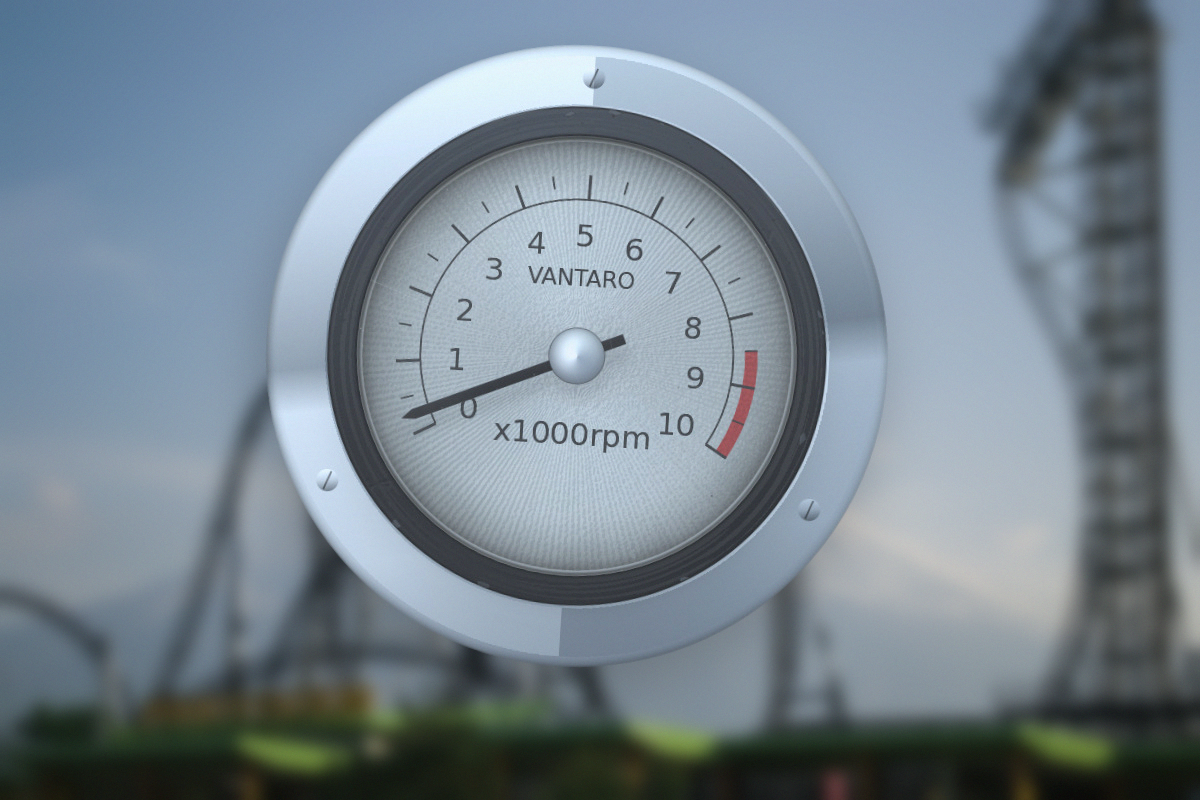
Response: 250rpm
